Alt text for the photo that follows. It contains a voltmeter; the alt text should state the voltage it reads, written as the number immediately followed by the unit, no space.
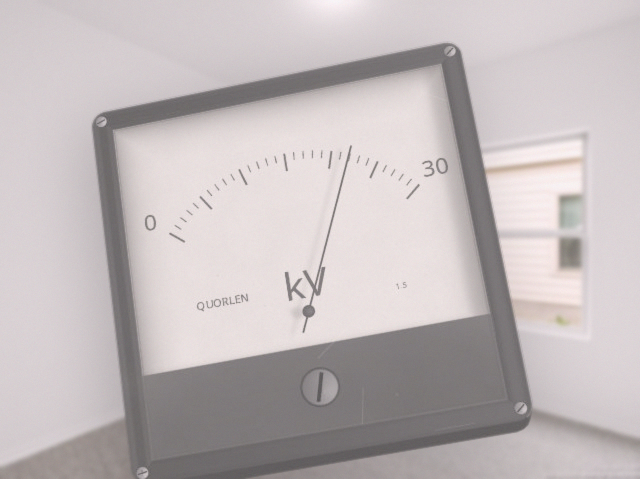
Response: 22kV
